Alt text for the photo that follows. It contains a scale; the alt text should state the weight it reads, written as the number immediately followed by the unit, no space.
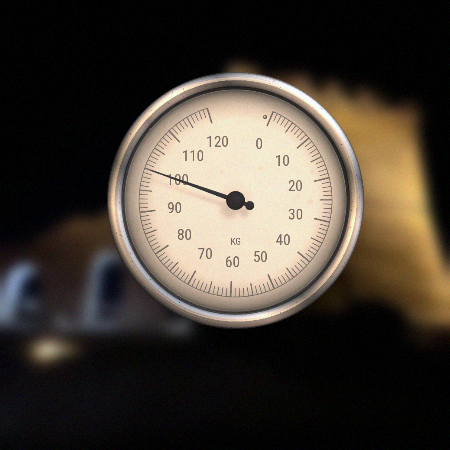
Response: 100kg
